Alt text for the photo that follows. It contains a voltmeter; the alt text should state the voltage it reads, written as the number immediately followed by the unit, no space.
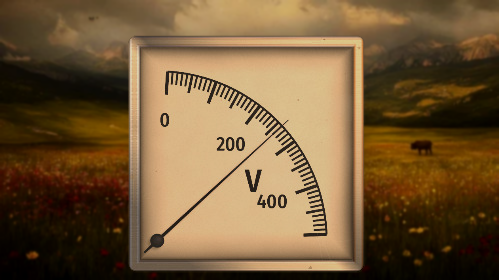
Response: 260V
